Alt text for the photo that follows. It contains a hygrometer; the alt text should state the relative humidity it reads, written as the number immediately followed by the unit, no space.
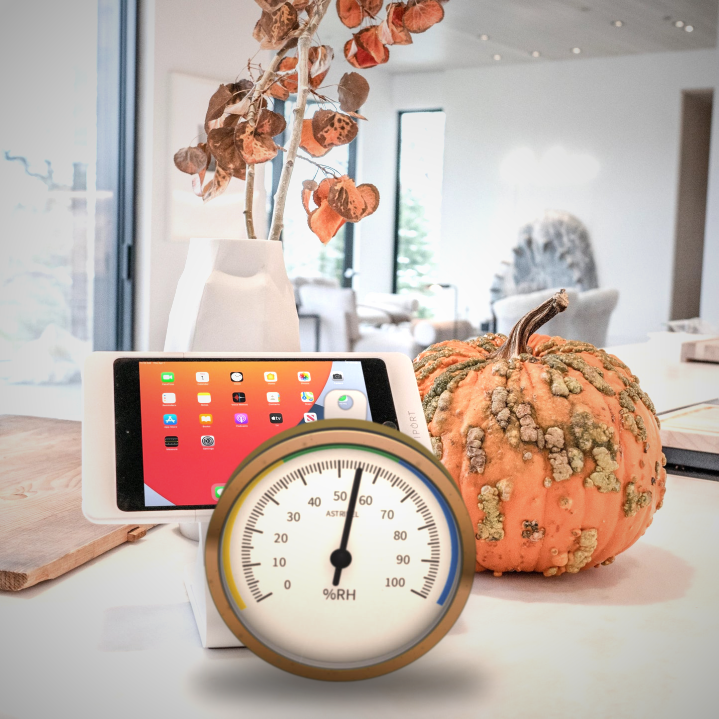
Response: 55%
